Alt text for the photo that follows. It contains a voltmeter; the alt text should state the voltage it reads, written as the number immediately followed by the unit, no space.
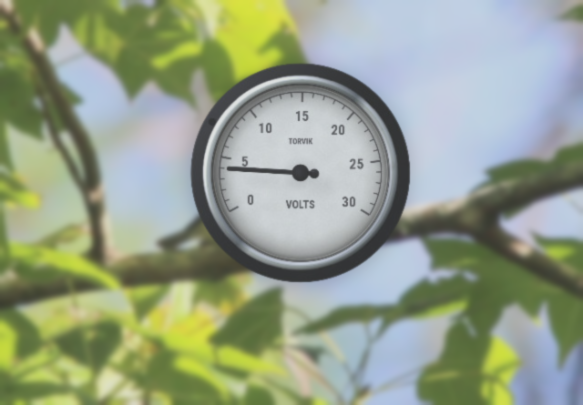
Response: 4V
